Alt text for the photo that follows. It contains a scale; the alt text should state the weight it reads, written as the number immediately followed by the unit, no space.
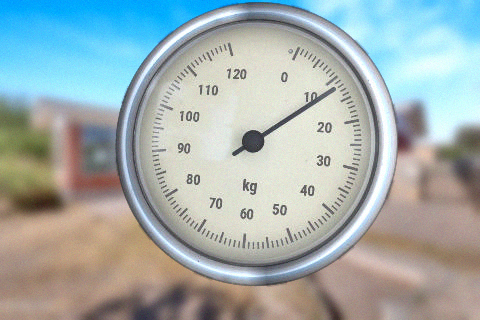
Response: 12kg
